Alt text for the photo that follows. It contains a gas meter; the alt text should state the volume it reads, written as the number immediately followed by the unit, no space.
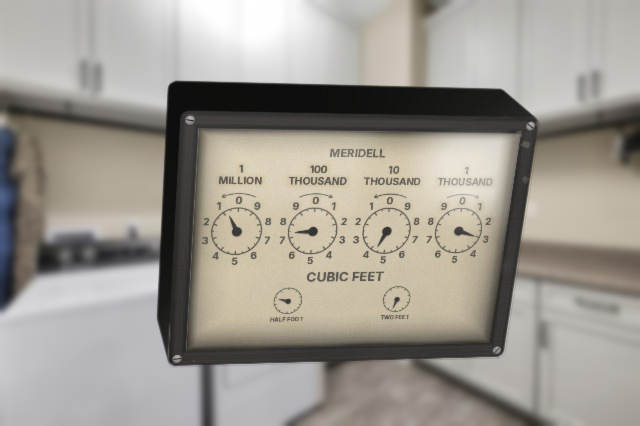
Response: 74300ft³
